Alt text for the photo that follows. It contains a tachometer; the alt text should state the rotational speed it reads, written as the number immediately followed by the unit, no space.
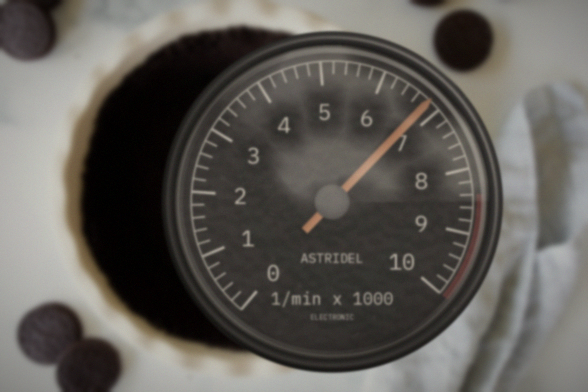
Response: 6800rpm
